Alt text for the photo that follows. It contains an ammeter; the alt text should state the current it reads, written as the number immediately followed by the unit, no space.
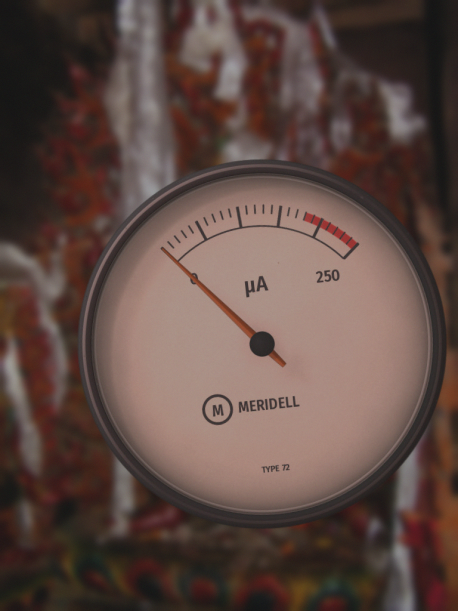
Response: 0µA
